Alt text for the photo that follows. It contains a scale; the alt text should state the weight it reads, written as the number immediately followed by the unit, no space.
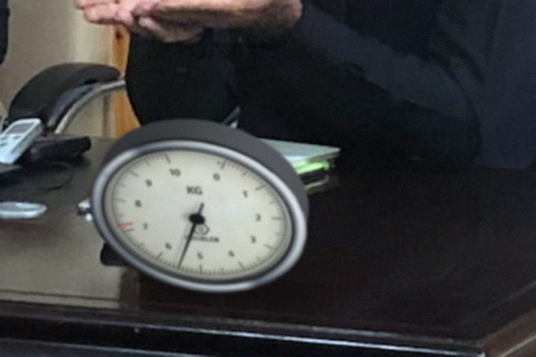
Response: 5.5kg
